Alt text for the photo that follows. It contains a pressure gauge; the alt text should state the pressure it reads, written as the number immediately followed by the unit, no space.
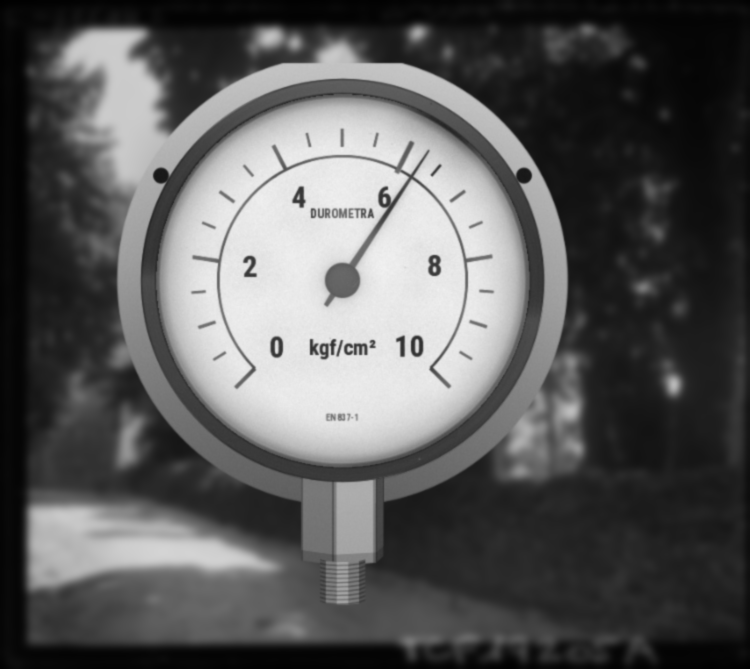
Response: 6.25kg/cm²
